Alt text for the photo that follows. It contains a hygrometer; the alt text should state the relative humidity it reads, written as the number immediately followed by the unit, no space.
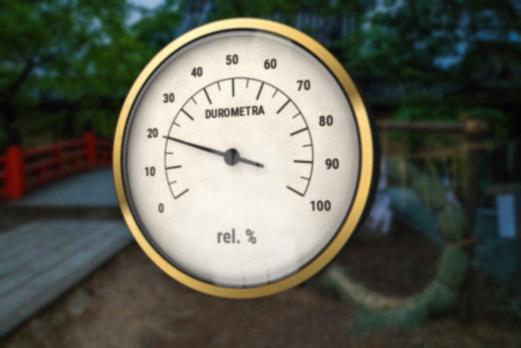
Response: 20%
